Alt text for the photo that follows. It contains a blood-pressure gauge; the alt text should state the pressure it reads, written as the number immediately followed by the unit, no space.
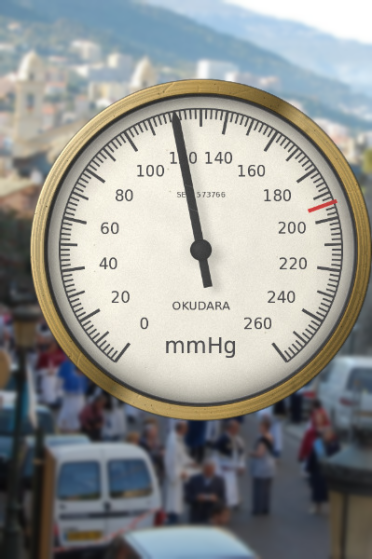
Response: 120mmHg
